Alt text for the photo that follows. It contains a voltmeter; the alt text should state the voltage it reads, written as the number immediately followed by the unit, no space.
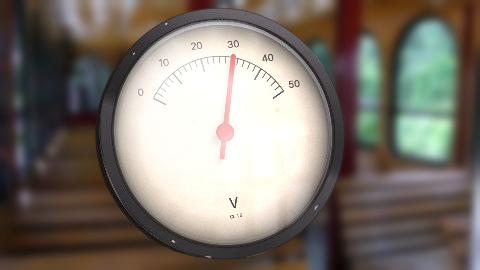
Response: 30V
